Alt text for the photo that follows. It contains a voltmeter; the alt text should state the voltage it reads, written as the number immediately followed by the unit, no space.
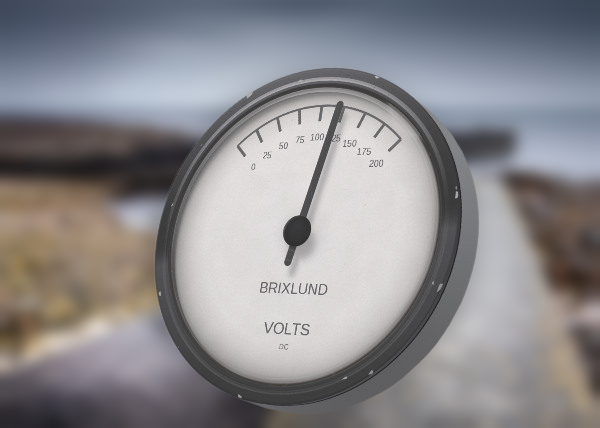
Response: 125V
